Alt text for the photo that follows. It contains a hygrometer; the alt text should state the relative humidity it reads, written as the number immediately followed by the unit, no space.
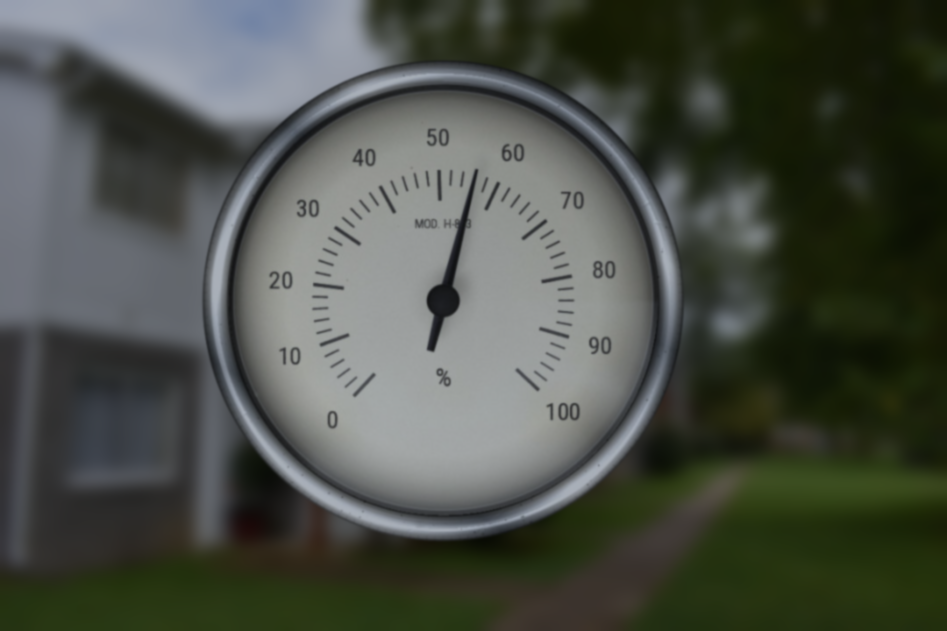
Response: 56%
